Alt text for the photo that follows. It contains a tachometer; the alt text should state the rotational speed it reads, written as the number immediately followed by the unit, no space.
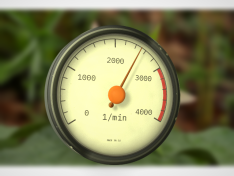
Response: 2500rpm
